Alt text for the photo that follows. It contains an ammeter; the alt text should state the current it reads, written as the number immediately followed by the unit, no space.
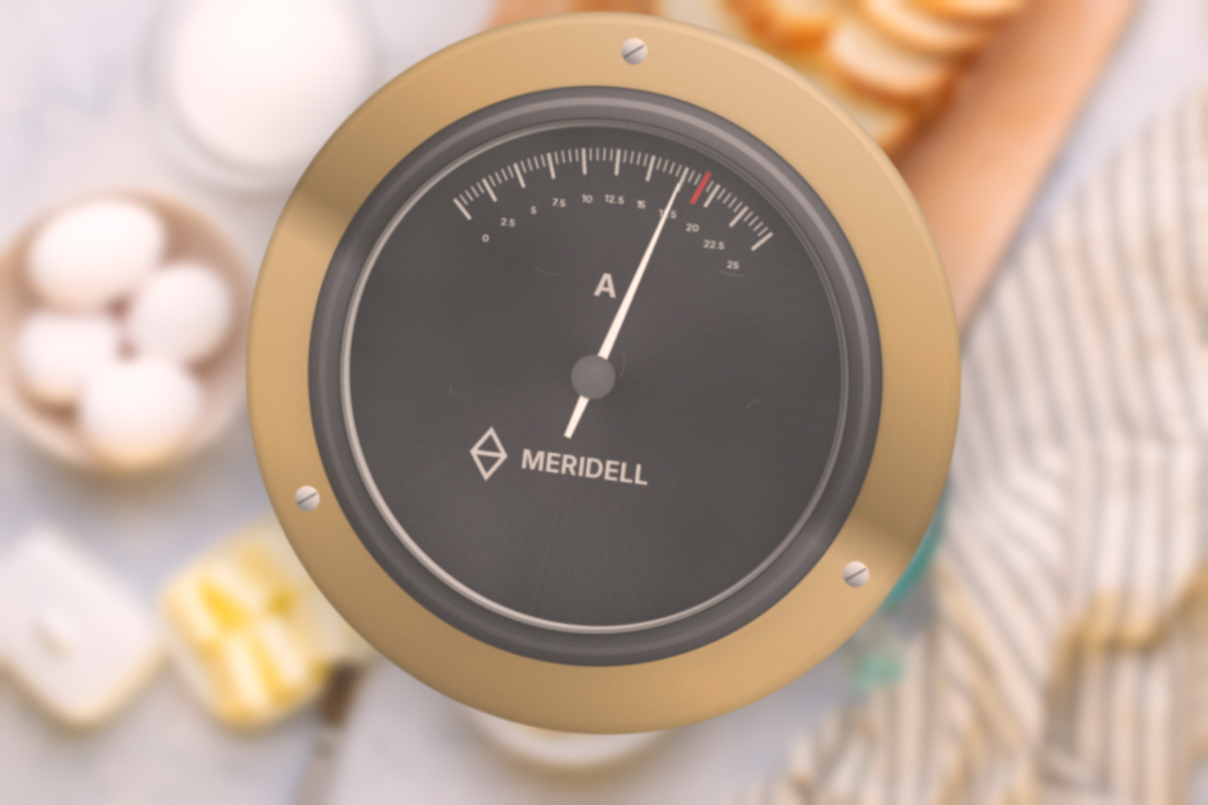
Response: 17.5A
